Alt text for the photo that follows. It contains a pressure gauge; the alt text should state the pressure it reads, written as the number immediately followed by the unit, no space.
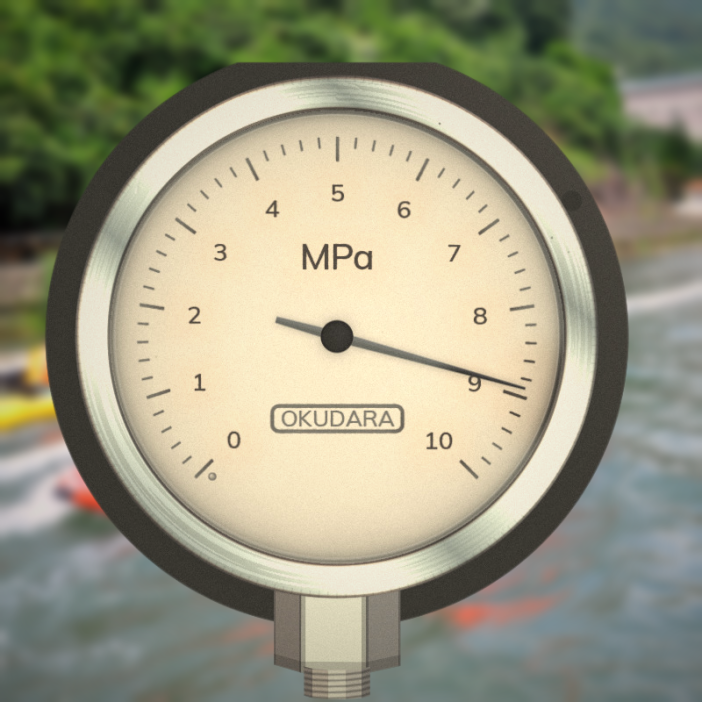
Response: 8.9MPa
